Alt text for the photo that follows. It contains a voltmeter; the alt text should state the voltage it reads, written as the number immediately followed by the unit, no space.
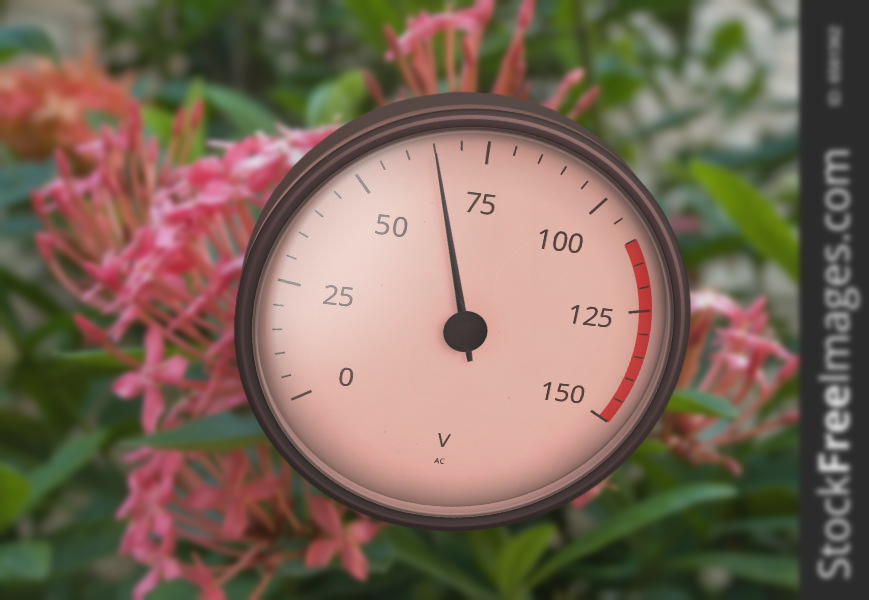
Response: 65V
